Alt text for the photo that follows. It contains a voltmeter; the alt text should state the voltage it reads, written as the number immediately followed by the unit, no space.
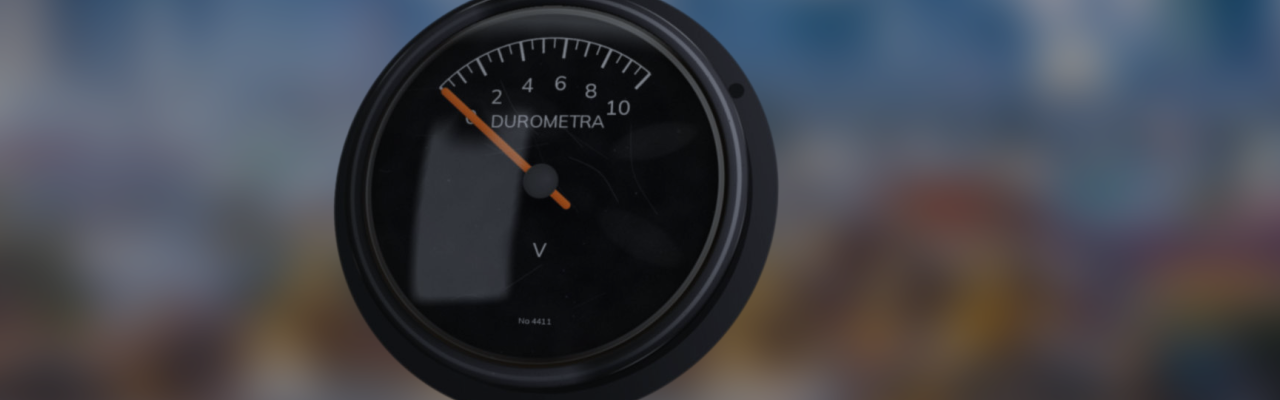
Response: 0V
